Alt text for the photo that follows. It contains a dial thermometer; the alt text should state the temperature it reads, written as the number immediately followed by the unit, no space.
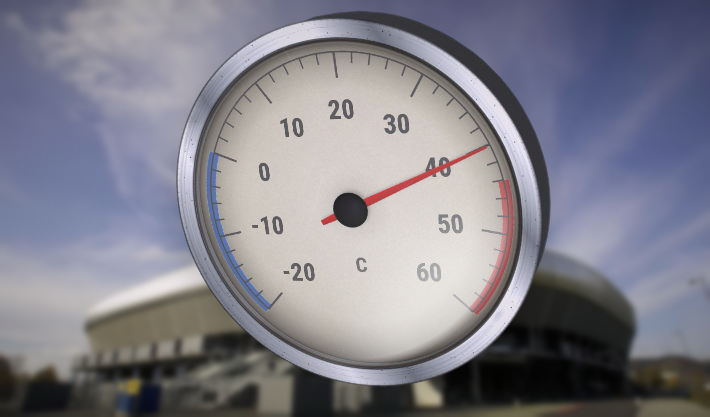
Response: 40°C
